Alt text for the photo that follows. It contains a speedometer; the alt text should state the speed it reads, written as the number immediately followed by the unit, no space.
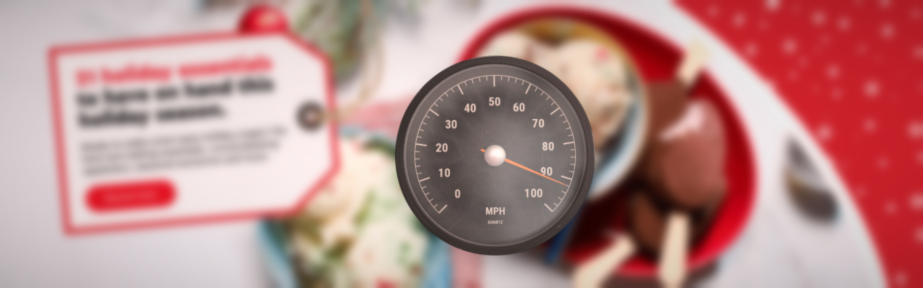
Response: 92mph
